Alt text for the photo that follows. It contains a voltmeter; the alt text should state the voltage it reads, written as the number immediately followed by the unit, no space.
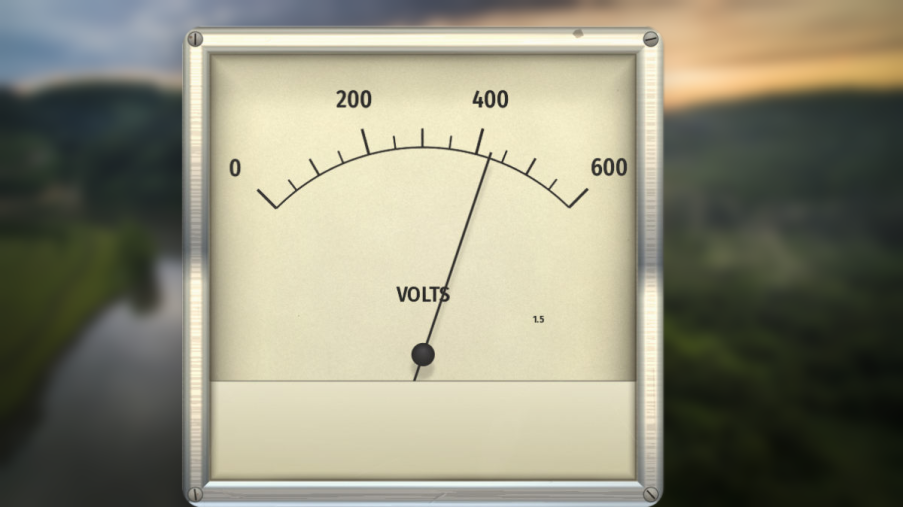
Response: 425V
